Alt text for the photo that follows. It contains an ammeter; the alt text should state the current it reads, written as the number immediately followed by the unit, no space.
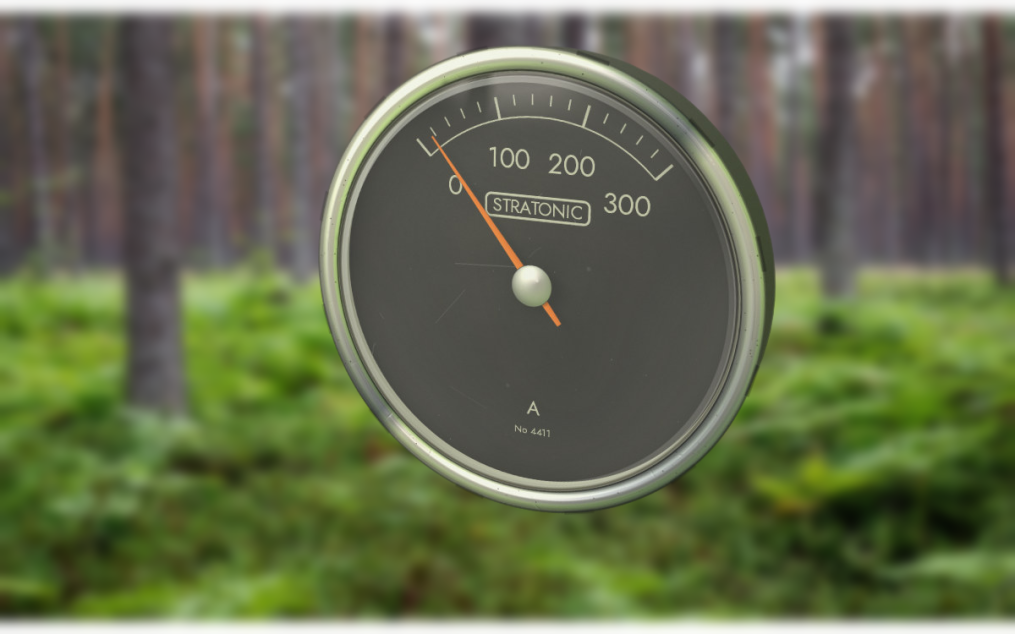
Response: 20A
